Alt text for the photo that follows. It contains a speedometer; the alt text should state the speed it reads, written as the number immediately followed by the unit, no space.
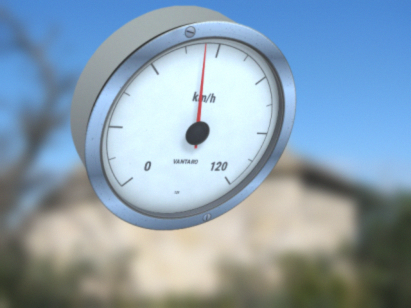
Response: 55km/h
